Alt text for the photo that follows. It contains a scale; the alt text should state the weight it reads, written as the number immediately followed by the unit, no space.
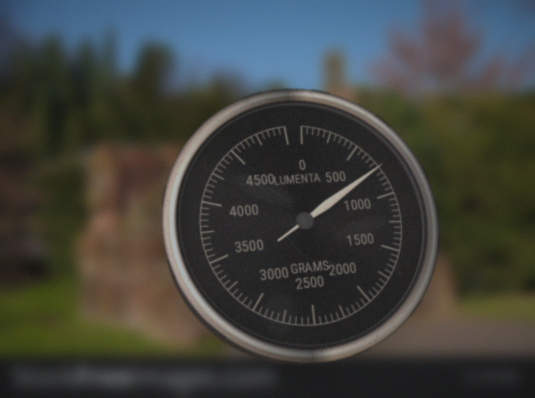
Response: 750g
